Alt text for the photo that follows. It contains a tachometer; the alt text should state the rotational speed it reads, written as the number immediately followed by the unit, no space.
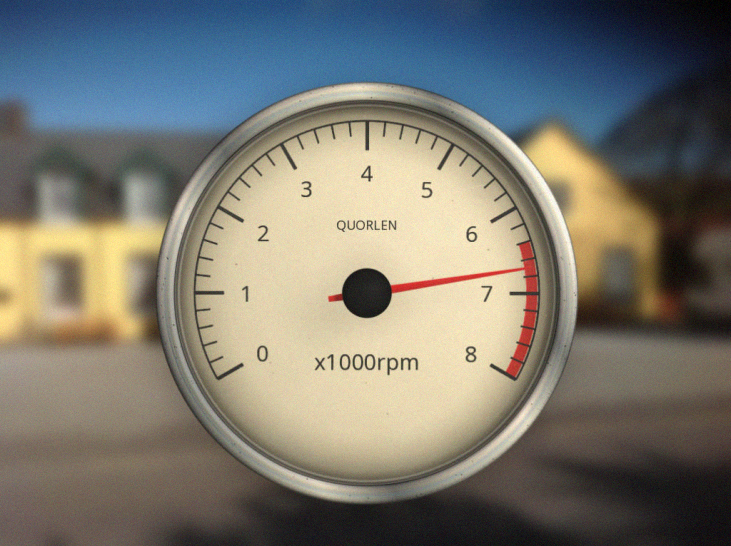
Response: 6700rpm
